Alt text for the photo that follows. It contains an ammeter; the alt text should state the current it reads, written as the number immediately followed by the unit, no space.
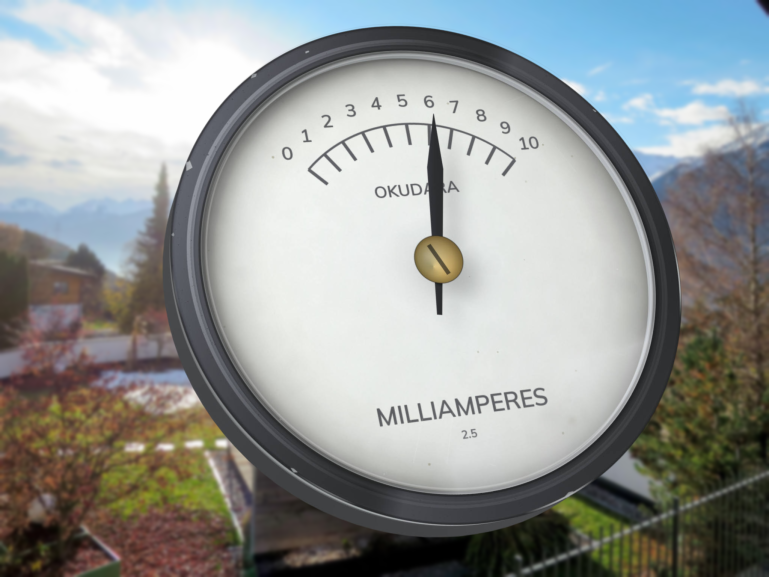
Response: 6mA
